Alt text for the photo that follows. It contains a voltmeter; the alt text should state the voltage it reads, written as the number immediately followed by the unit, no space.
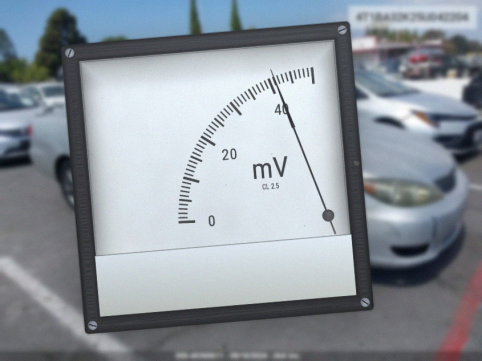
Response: 41mV
